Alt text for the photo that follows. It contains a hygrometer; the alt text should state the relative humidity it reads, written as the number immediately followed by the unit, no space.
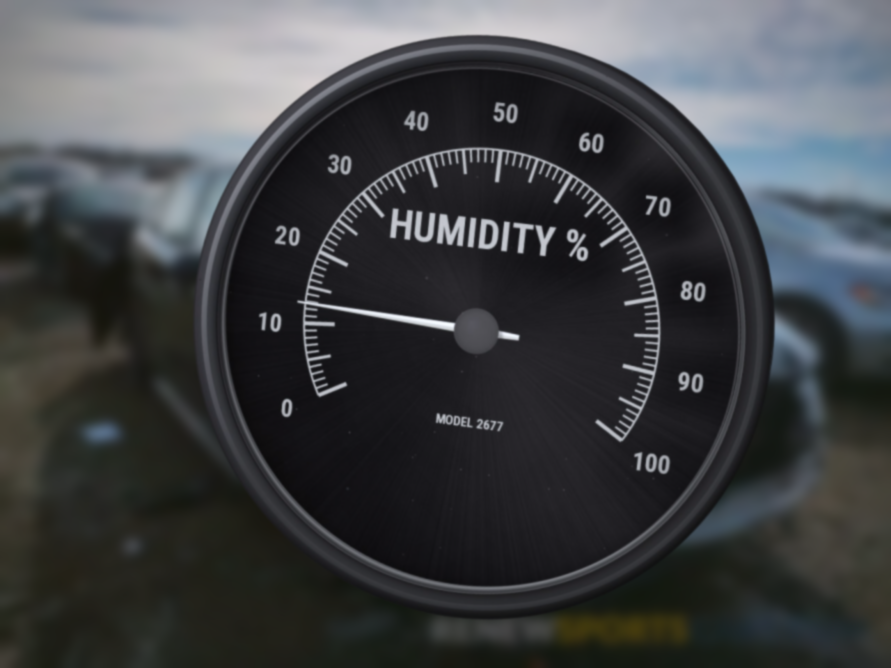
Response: 13%
